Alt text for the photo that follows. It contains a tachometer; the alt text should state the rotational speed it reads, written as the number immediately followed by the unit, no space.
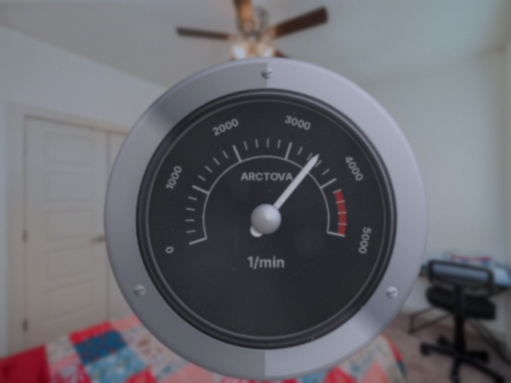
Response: 3500rpm
